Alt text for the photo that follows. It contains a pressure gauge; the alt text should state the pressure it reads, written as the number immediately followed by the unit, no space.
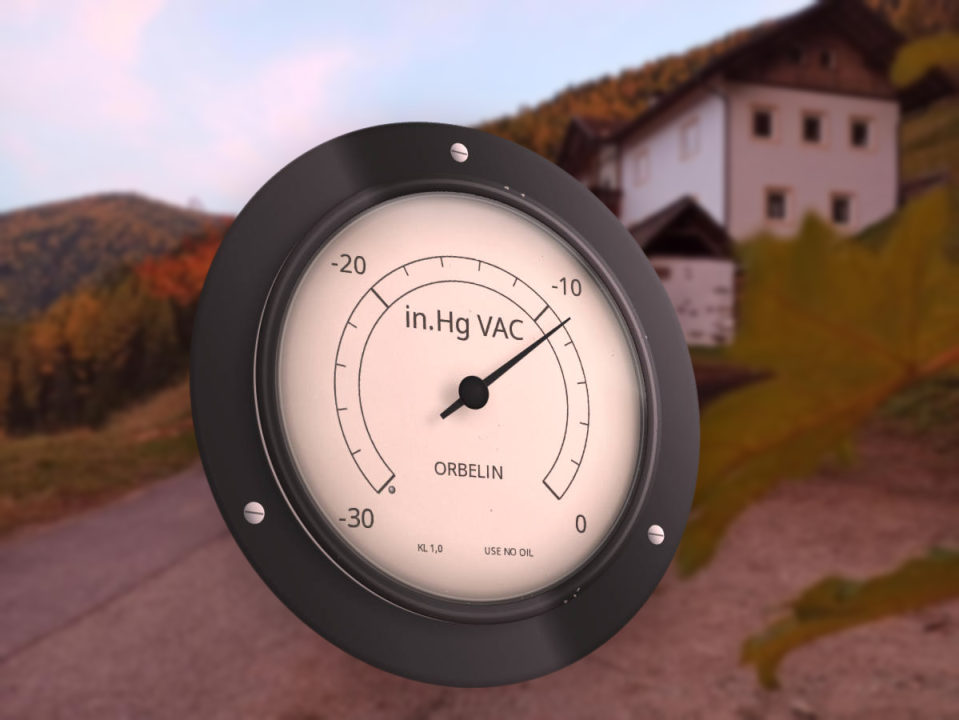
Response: -9inHg
